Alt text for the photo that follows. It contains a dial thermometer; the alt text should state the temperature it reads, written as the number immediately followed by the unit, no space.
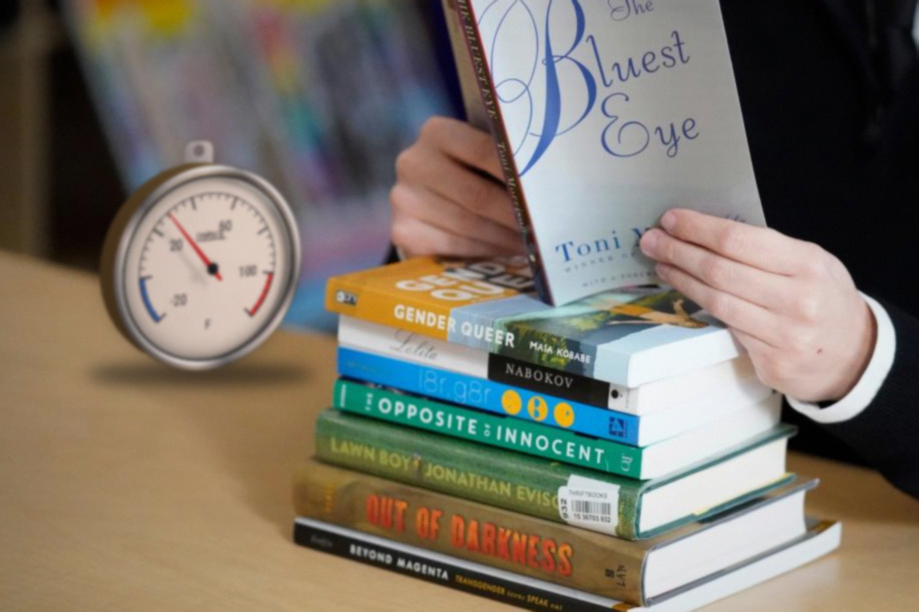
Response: 28°F
